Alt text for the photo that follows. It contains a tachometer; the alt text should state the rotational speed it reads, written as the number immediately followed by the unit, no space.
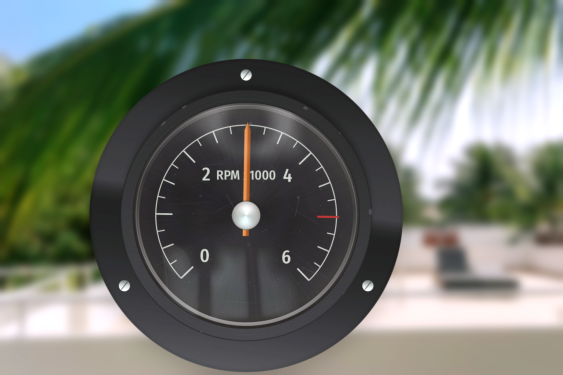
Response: 3000rpm
